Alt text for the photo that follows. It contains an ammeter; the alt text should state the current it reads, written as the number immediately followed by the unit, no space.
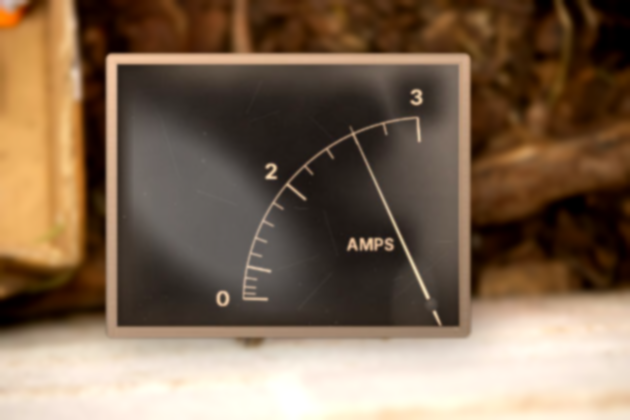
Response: 2.6A
